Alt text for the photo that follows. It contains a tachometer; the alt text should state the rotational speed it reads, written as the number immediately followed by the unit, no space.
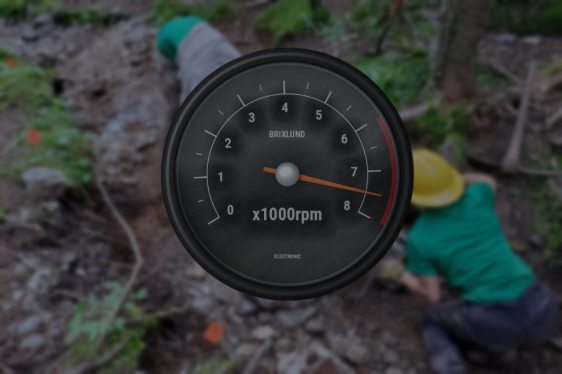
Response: 7500rpm
